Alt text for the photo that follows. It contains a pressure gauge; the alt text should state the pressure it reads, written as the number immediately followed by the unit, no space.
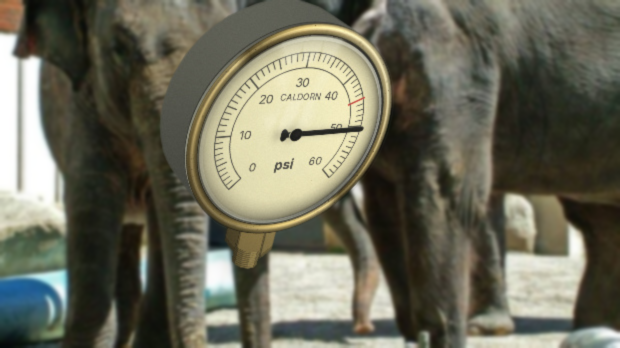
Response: 50psi
